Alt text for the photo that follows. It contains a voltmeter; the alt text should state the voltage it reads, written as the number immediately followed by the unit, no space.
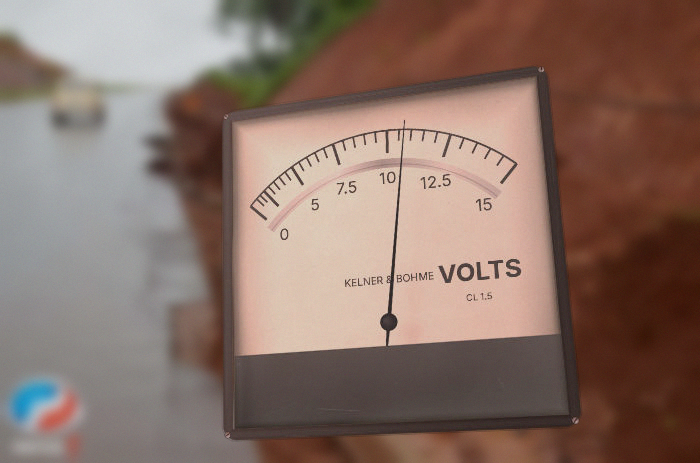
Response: 10.75V
